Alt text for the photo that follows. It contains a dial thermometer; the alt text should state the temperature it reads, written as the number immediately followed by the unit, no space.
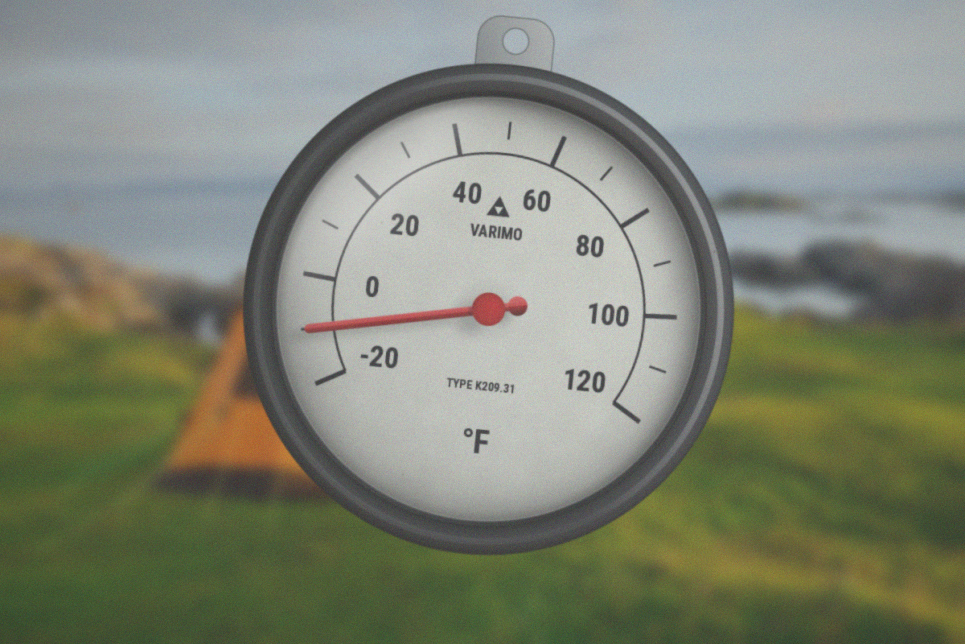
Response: -10°F
